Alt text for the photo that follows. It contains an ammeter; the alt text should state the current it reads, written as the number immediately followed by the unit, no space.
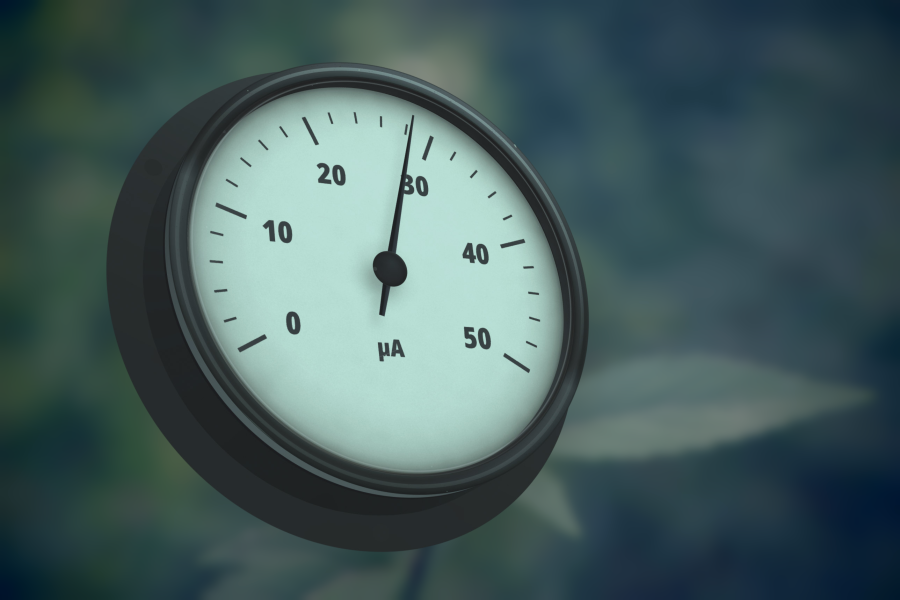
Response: 28µA
